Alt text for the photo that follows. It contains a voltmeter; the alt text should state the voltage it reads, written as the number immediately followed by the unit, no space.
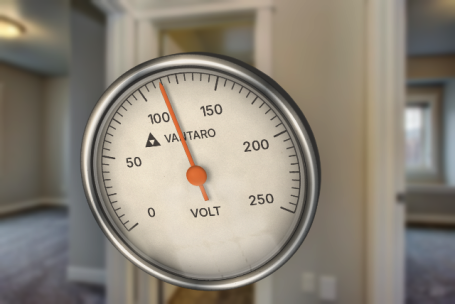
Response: 115V
